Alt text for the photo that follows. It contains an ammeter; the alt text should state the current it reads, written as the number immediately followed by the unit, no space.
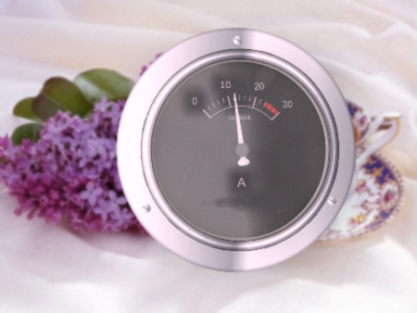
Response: 12A
